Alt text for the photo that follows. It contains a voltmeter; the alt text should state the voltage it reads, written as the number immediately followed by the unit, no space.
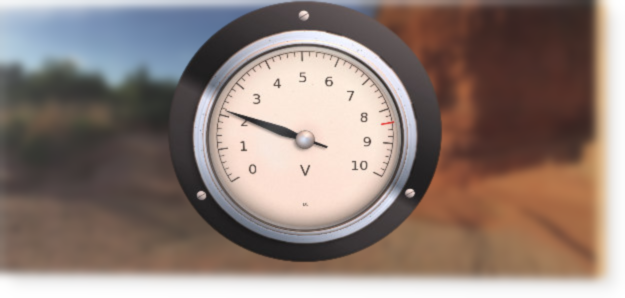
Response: 2.2V
